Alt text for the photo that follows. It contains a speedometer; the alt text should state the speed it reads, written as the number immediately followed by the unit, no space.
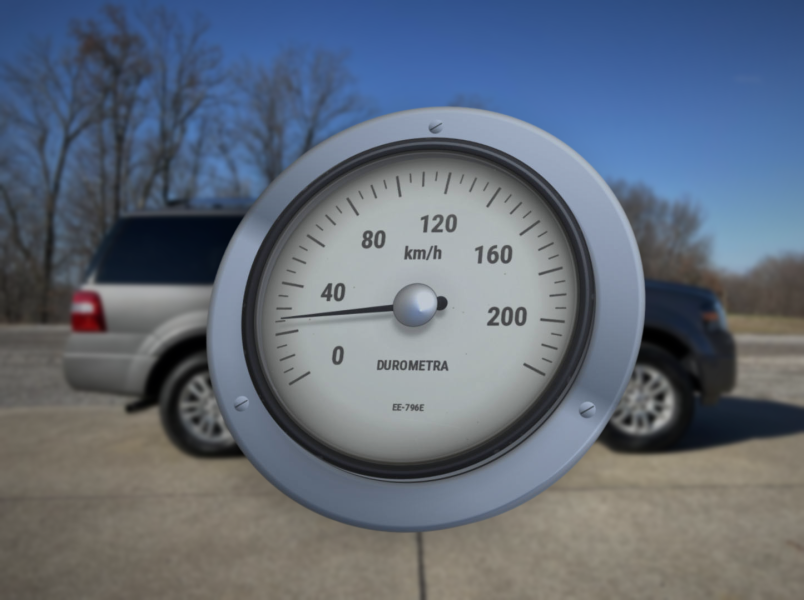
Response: 25km/h
